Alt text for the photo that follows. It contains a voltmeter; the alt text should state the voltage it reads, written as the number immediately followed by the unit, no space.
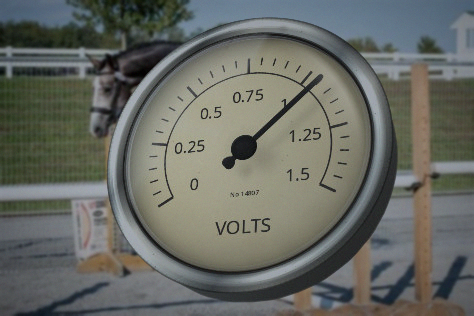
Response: 1.05V
